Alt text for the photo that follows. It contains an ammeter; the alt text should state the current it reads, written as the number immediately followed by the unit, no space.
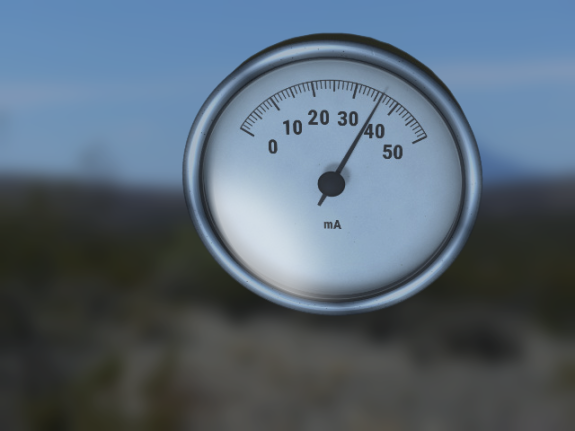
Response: 36mA
